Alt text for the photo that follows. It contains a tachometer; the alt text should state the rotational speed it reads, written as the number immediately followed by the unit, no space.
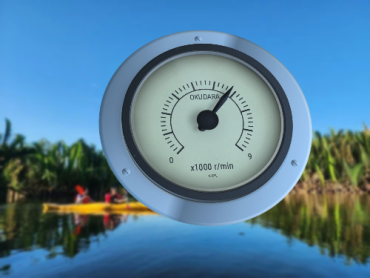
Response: 5800rpm
